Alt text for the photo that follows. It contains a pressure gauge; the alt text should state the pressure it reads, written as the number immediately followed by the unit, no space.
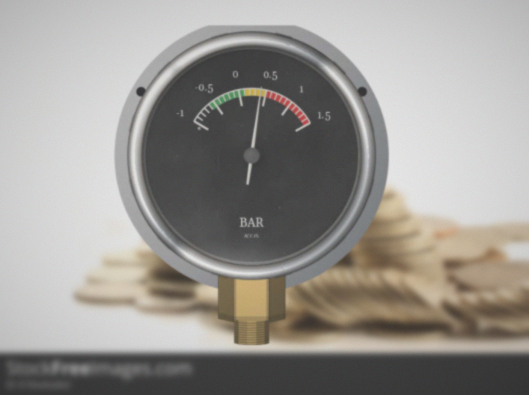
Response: 0.4bar
